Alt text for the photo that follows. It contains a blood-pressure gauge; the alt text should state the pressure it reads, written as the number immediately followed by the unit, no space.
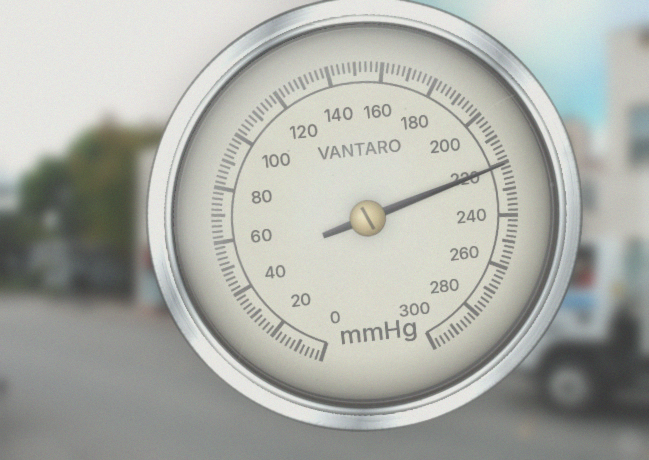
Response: 220mmHg
